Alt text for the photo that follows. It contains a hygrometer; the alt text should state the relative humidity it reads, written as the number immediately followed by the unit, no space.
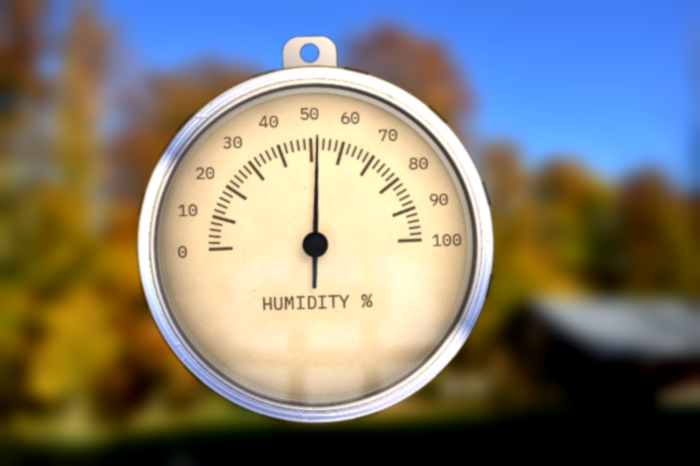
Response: 52%
